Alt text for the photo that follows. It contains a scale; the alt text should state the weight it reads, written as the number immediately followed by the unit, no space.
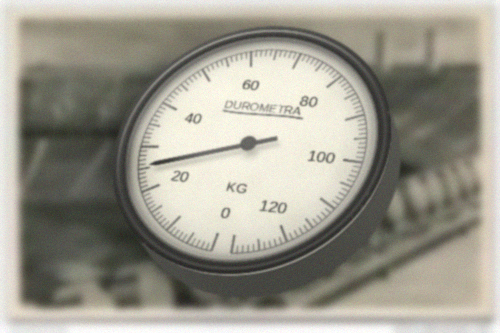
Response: 25kg
